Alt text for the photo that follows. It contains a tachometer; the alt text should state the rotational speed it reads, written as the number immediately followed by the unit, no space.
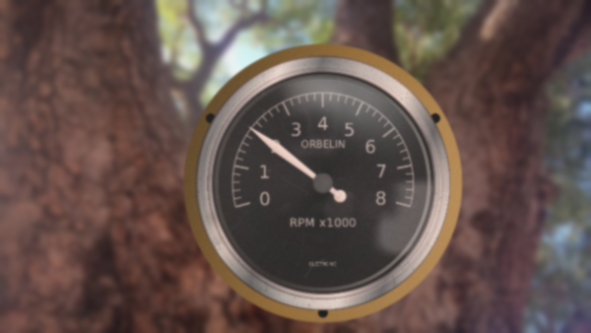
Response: 2000rpm
